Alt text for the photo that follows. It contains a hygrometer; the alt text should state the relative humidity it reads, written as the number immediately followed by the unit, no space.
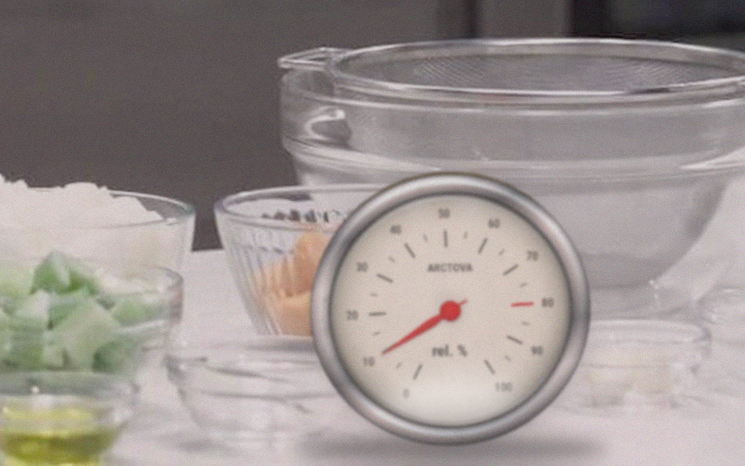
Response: 10%
